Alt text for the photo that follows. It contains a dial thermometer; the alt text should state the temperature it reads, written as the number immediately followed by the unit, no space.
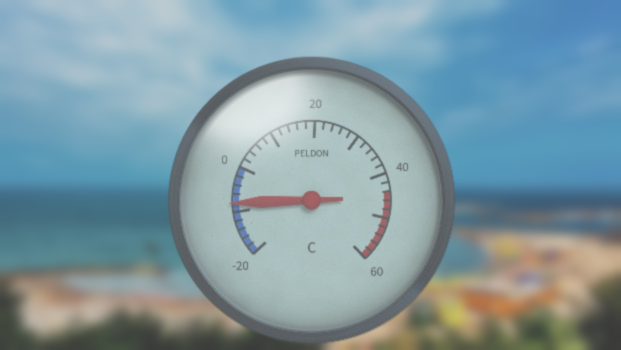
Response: -8°C
